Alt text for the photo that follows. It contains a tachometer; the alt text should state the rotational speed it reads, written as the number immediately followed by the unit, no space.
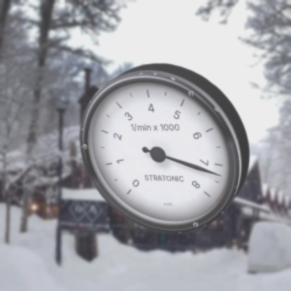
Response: 7250rpm
